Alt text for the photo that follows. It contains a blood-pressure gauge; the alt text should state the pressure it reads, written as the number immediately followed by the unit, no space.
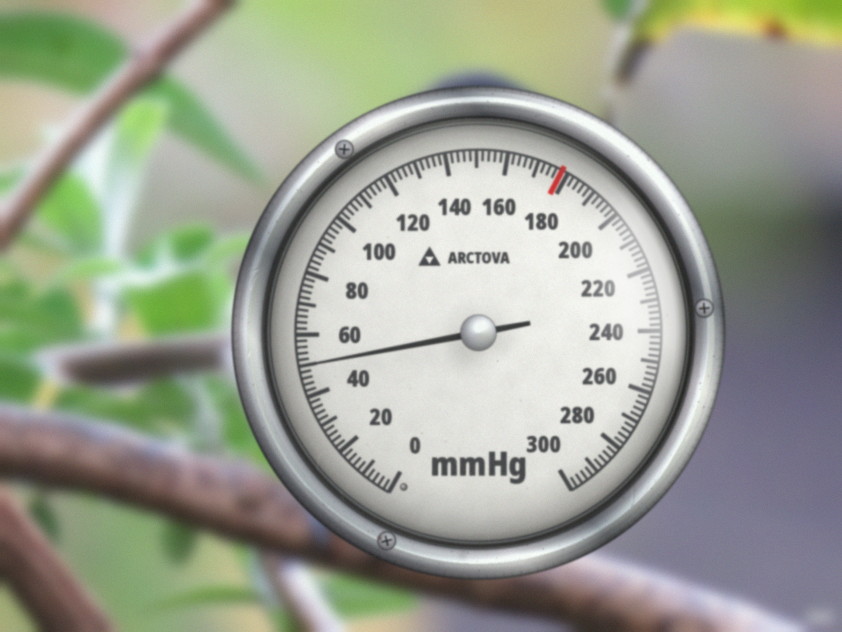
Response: 50mmHg
